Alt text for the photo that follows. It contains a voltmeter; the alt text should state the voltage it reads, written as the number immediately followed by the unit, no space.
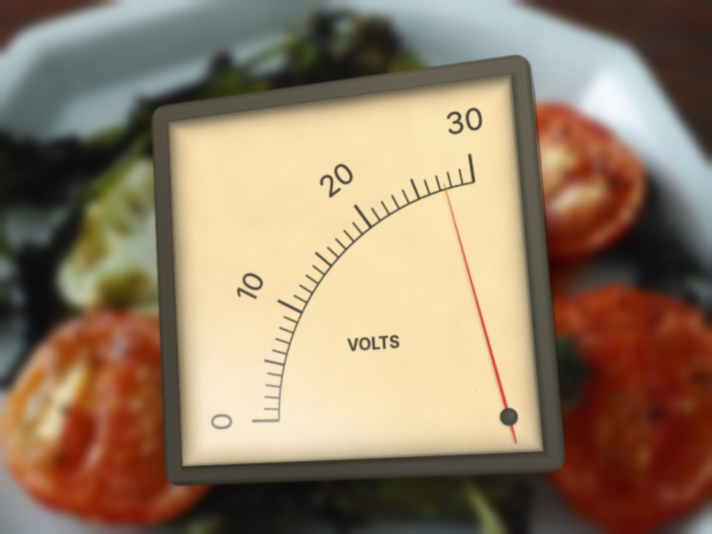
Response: 27.5V
